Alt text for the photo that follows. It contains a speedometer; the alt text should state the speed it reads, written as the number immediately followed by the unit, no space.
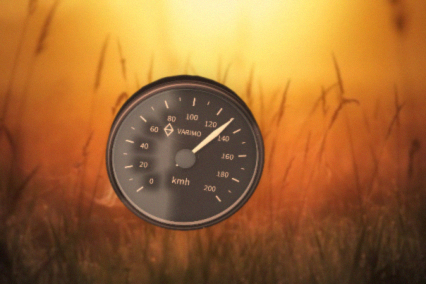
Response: 130km/h
